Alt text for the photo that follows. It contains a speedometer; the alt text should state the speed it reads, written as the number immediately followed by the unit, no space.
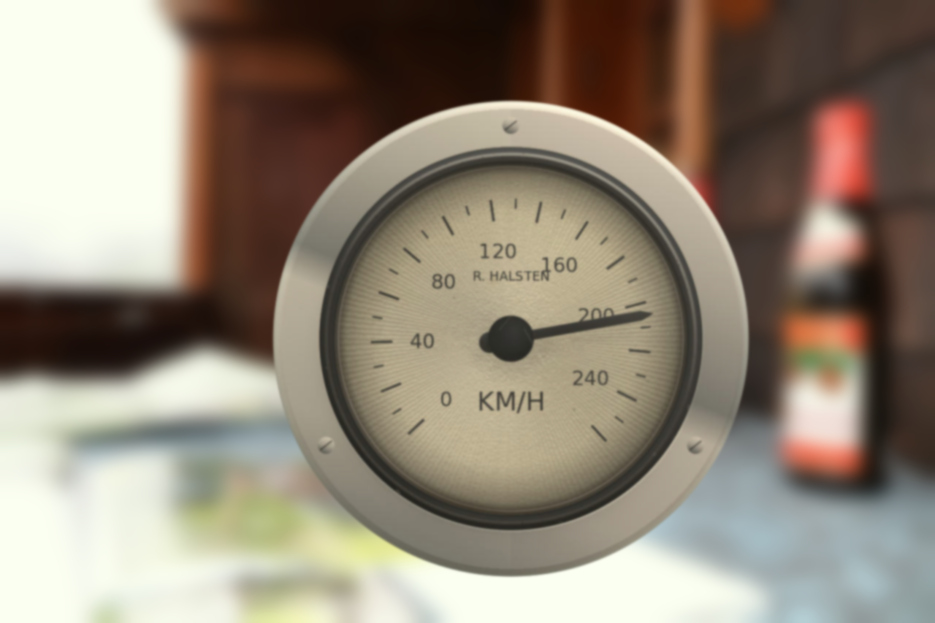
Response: 205km/h
